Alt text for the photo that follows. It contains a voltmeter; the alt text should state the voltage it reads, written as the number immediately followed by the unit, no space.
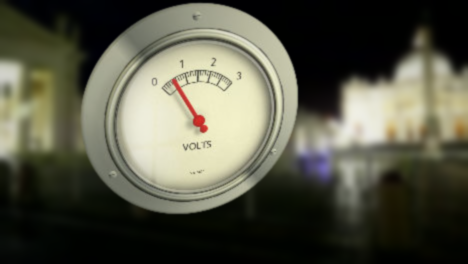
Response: 0.5V
